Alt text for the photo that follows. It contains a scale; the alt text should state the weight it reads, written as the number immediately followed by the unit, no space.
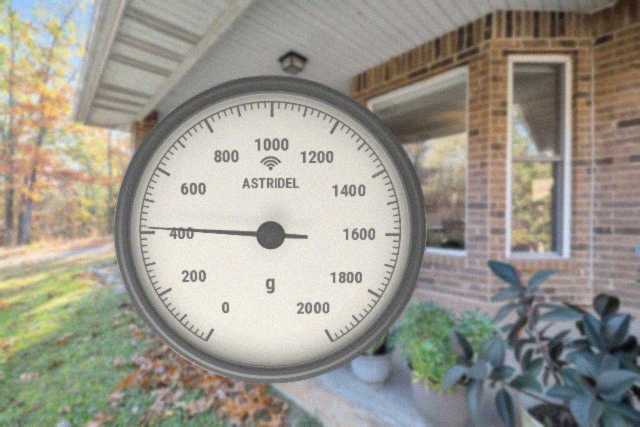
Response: 420g
